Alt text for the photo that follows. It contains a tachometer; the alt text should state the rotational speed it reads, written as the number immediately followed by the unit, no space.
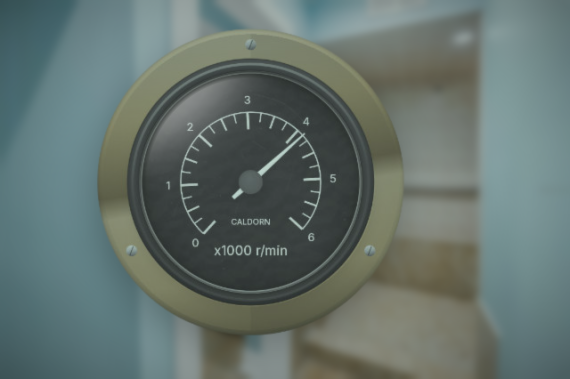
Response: 4125rpm
